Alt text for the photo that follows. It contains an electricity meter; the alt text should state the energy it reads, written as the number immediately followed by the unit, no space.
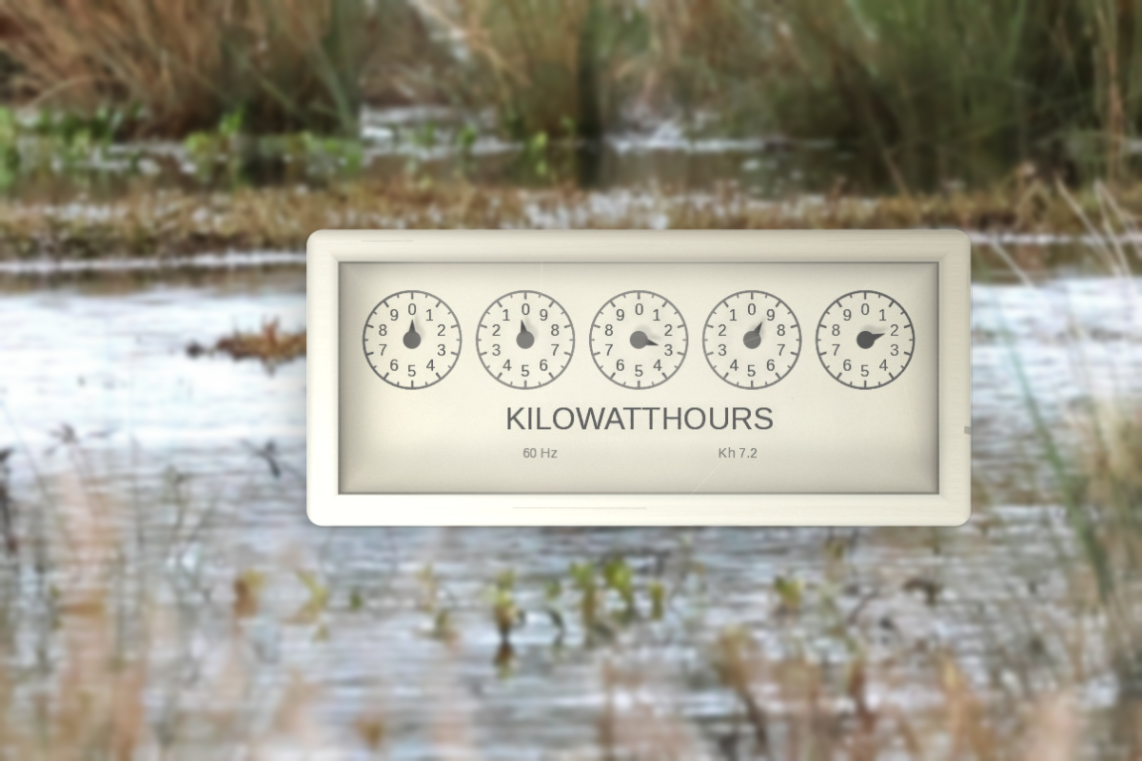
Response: 292kWh
